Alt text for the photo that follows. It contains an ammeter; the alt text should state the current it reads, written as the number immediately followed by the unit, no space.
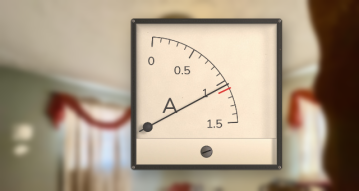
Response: 1.05A
